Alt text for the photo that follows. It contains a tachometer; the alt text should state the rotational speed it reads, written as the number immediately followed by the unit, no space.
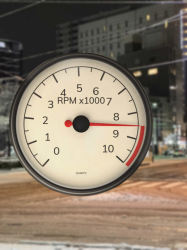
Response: 8500rpm
